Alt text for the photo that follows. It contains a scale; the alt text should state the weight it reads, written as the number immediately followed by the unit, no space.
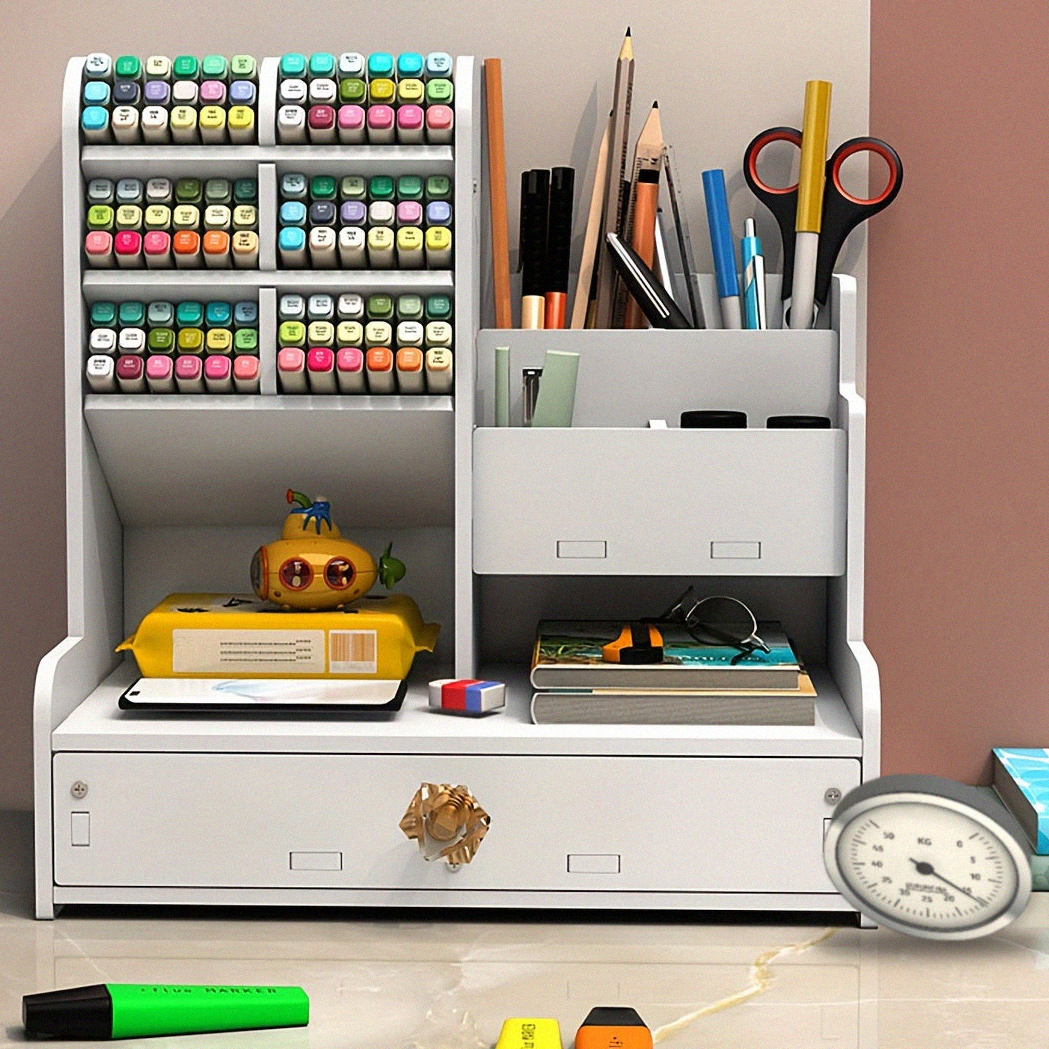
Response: 15kg
